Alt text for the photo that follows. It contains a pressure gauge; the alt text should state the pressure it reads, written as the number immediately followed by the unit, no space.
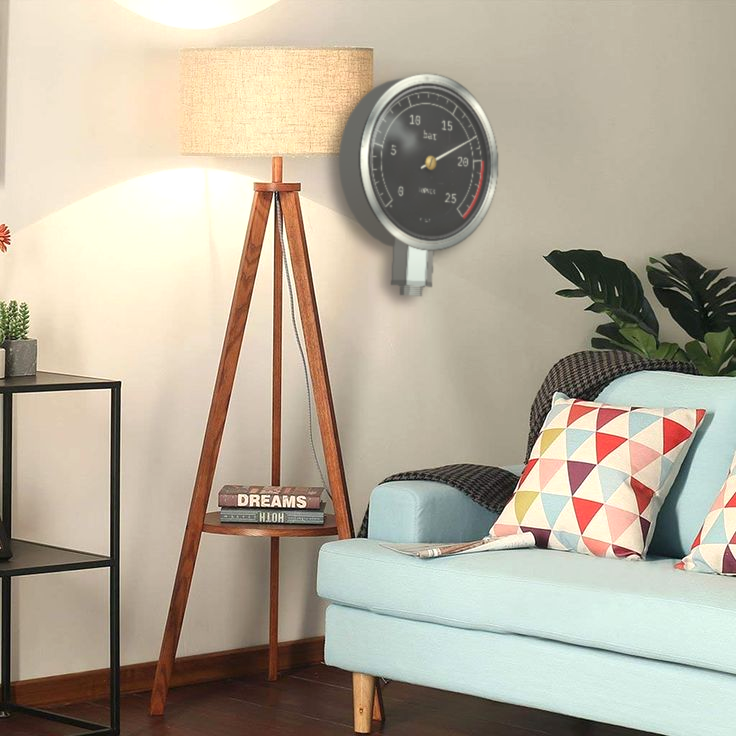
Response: 18bar
